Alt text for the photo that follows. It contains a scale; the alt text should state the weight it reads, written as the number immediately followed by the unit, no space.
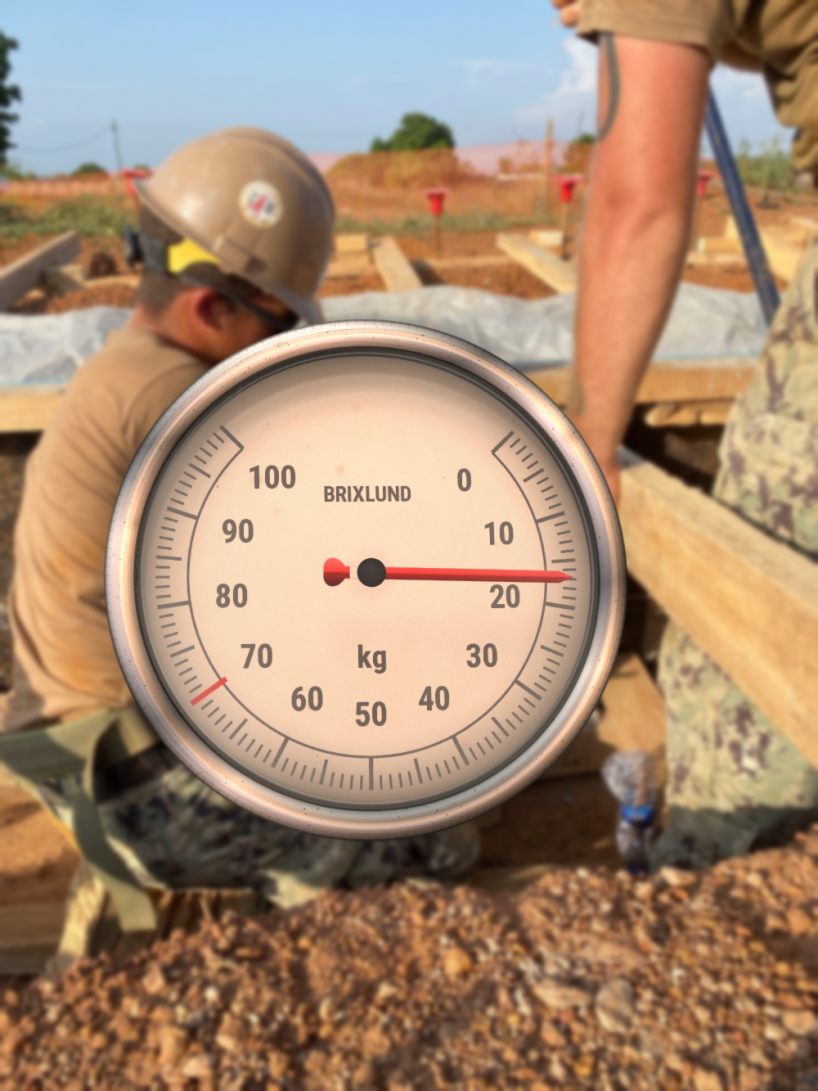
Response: 17kg
